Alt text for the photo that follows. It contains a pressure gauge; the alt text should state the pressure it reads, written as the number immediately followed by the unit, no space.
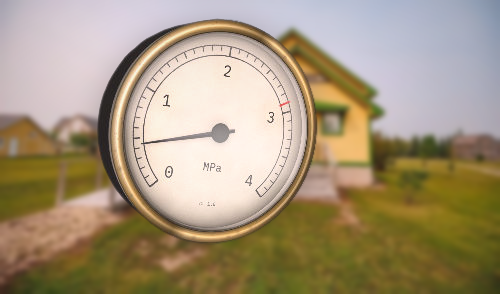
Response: 0.45MPa
